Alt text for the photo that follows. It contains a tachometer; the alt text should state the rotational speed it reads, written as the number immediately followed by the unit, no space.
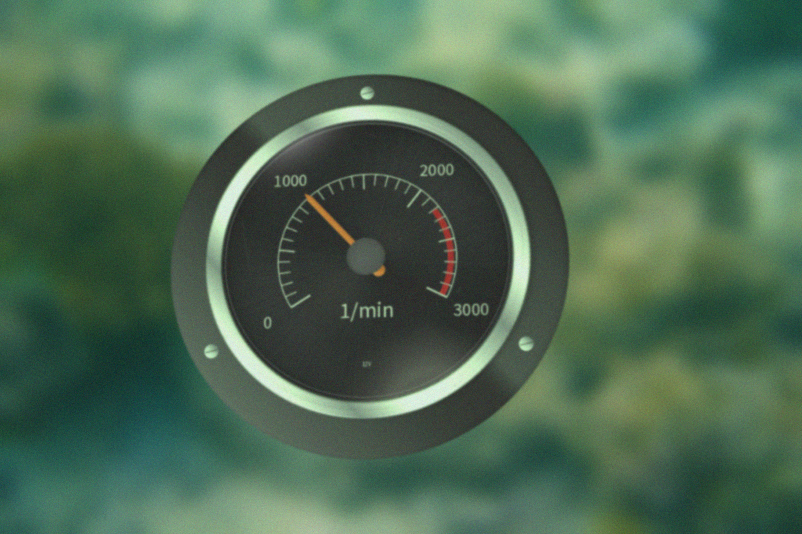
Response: 1000rpm
